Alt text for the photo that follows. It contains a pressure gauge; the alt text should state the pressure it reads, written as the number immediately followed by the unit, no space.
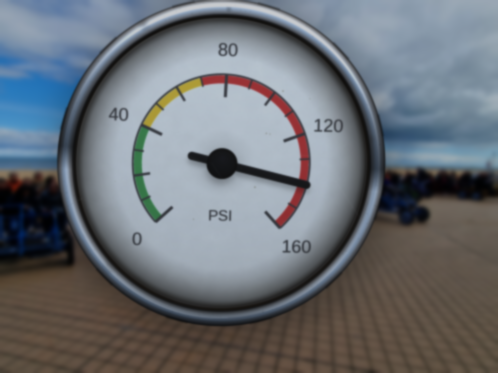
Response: 140psi
